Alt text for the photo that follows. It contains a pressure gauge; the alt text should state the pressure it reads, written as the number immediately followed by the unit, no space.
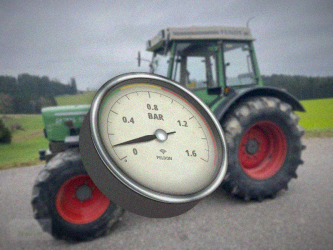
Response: 0.1bar
